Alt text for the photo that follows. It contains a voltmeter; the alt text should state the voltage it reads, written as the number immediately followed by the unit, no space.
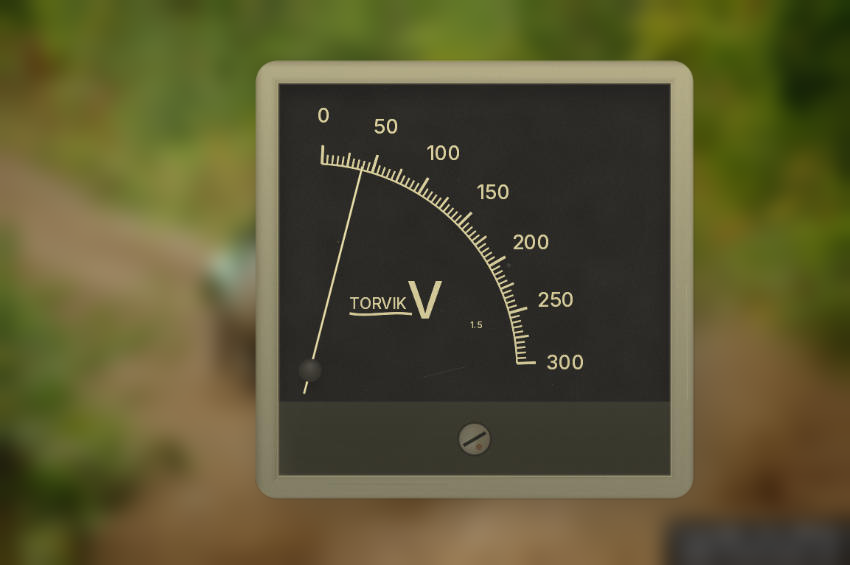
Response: 40V
